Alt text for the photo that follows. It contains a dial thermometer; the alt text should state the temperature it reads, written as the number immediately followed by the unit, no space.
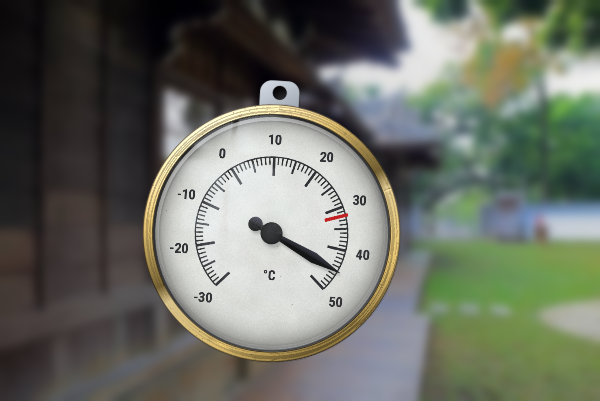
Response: 45°C
